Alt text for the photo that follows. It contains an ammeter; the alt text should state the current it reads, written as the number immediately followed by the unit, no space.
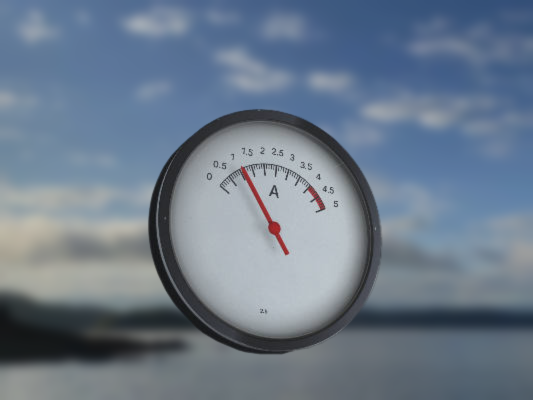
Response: 1A
